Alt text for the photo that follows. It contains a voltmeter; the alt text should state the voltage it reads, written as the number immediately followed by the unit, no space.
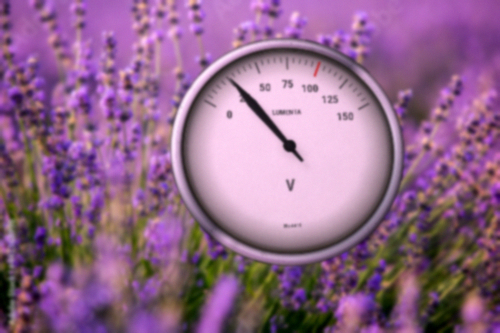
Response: 25V
